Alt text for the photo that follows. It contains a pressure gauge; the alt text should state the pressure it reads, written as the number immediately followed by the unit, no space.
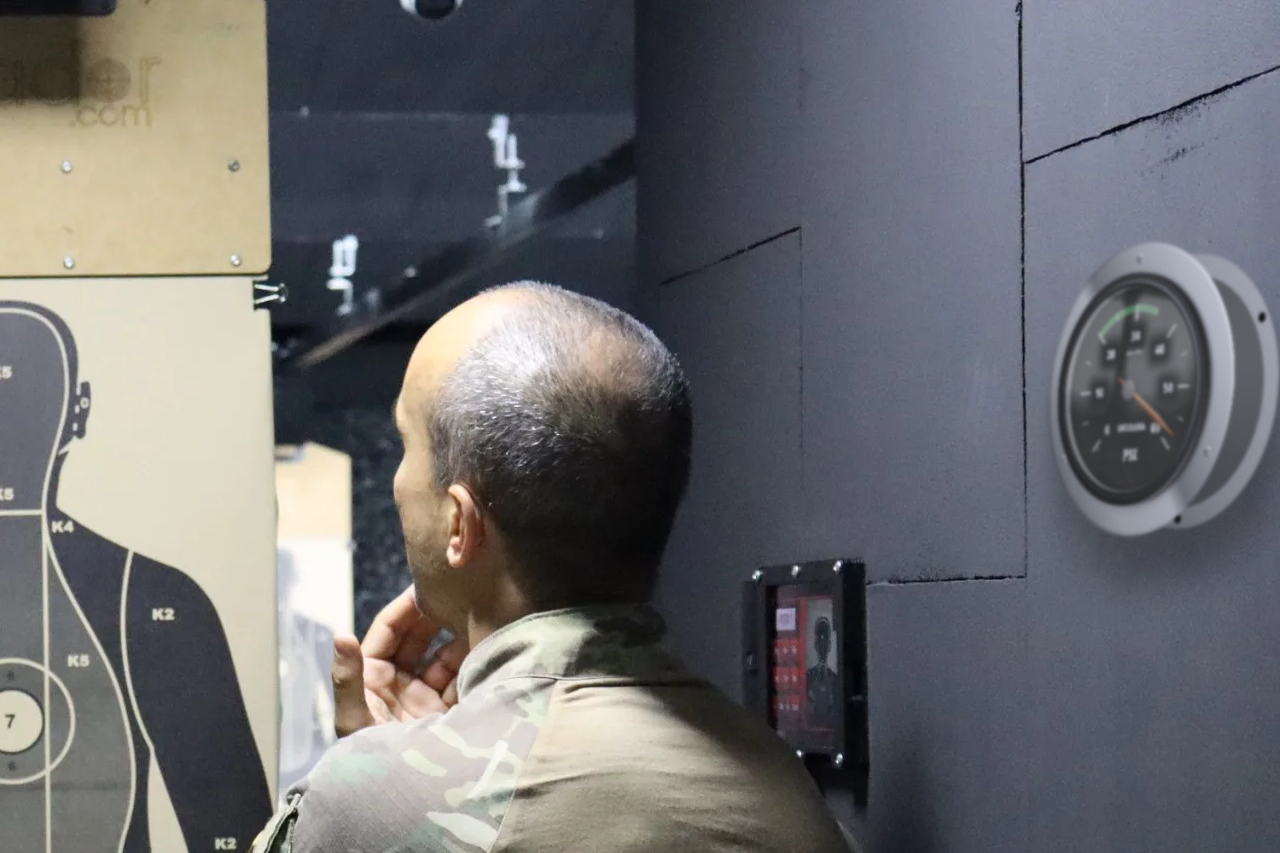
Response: 57.5psi
